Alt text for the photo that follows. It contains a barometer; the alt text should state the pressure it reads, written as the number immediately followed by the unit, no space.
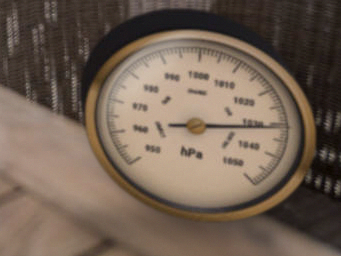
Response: 1030hPa
